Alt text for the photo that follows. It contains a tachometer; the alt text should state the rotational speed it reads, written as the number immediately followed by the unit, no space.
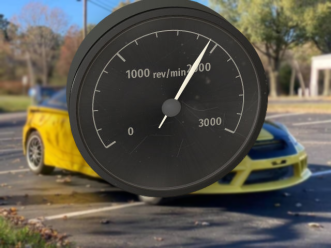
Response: 1900rpm
